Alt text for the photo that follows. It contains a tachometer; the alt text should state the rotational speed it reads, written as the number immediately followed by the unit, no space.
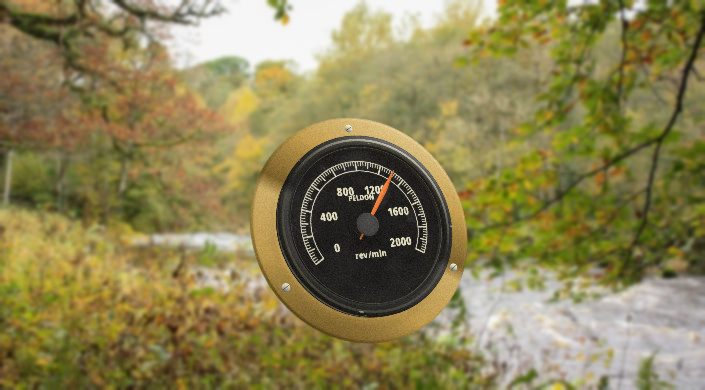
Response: 1300rpm
